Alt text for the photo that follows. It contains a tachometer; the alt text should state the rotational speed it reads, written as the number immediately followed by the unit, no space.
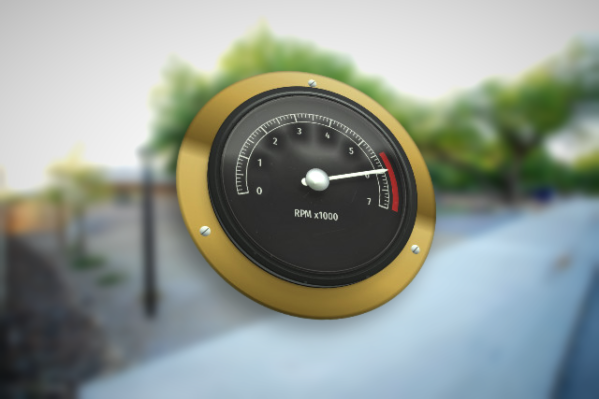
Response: 6000rpm
